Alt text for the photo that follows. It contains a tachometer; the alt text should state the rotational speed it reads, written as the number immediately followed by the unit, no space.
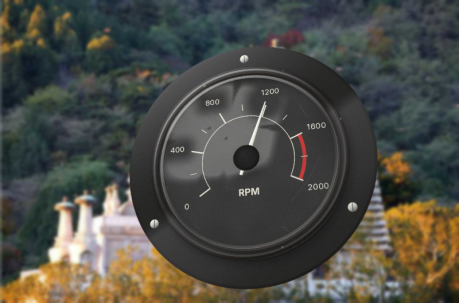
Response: 1200rpm
